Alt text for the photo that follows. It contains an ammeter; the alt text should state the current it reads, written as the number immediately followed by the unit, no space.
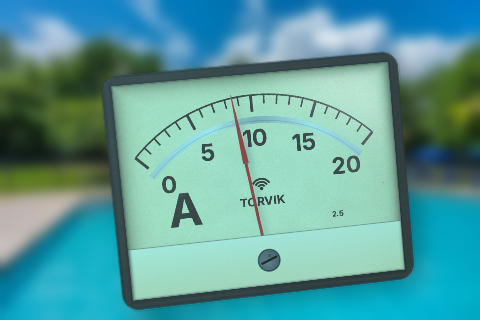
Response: 8.5A
